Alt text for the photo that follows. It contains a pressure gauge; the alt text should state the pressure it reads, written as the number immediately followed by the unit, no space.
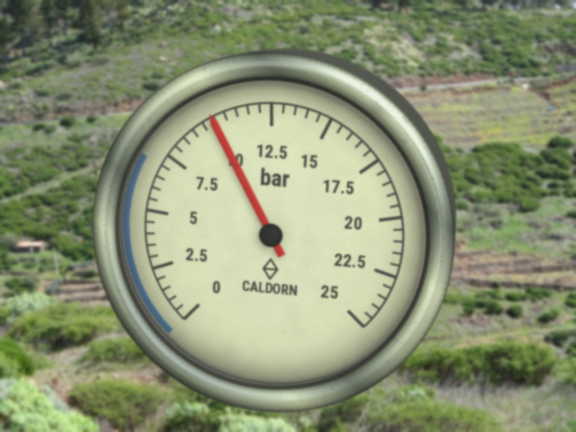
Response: 10bar
